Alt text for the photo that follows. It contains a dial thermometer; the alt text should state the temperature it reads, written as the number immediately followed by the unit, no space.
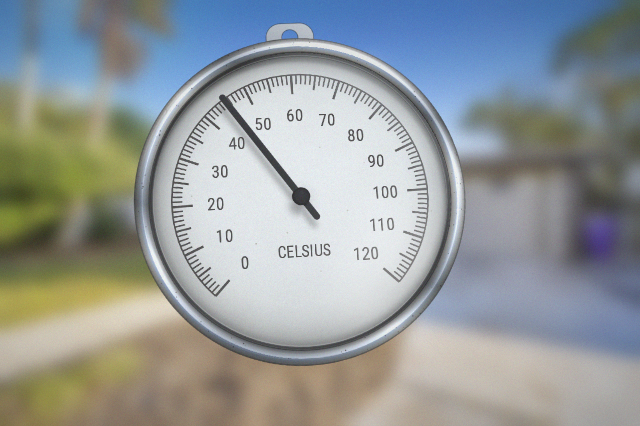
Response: 45°C
